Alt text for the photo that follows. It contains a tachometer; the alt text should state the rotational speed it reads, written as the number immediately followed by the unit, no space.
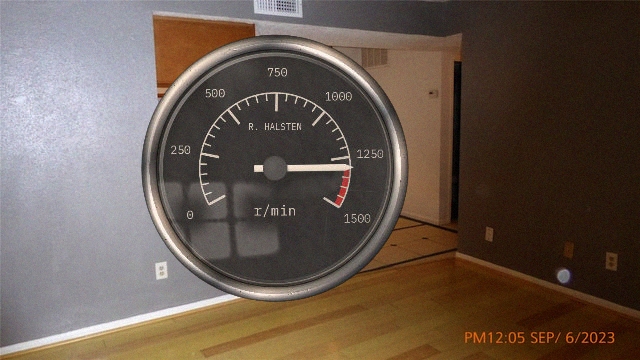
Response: 1300rpm
